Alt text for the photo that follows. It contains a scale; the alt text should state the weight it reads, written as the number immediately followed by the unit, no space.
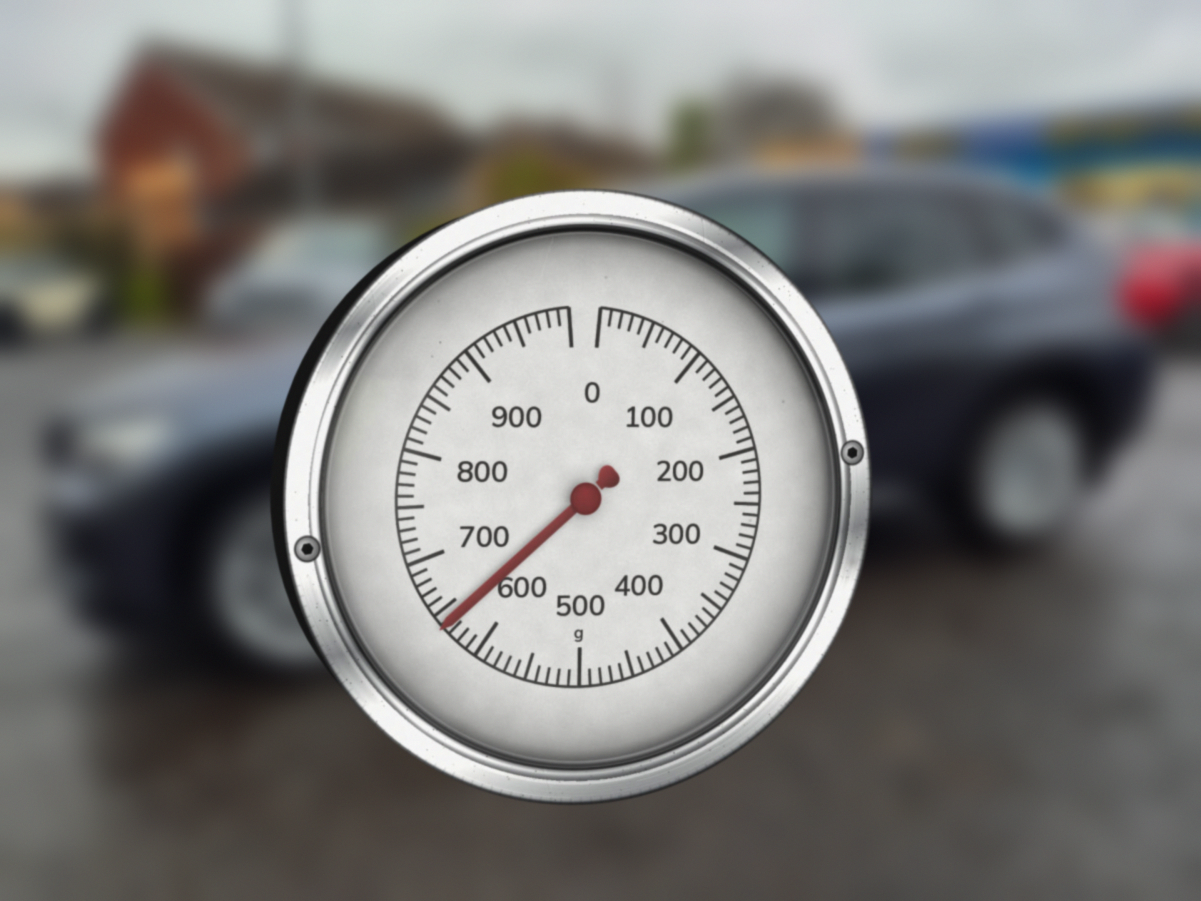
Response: 640g
